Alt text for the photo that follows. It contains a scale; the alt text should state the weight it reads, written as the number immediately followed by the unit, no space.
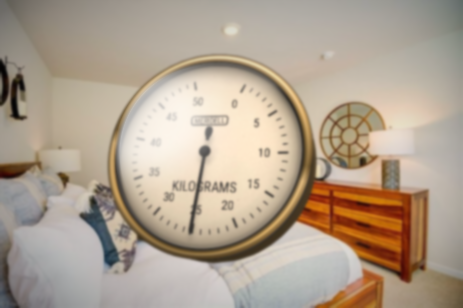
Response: 25kg
